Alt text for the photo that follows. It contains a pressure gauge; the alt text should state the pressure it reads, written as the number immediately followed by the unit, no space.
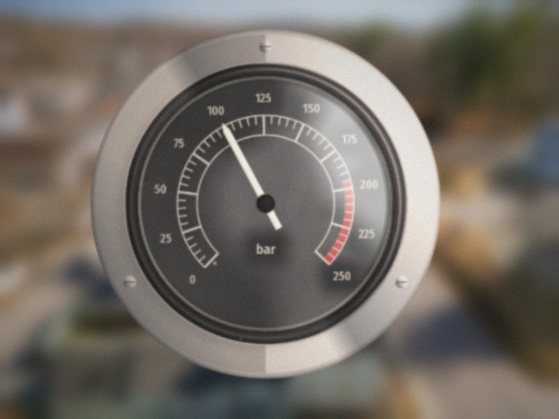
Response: 100bar
